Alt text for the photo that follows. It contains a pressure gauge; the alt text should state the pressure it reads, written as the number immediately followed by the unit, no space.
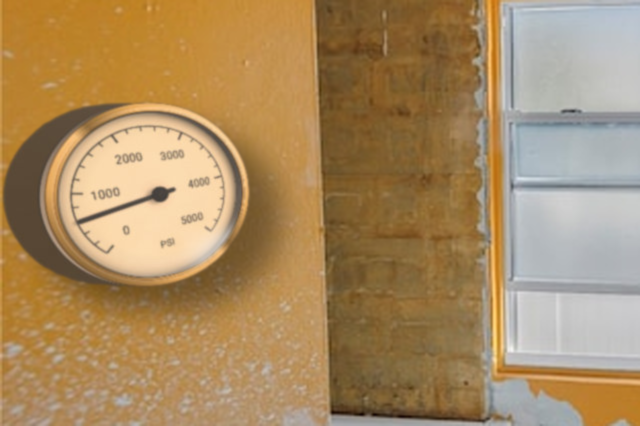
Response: 600psi
